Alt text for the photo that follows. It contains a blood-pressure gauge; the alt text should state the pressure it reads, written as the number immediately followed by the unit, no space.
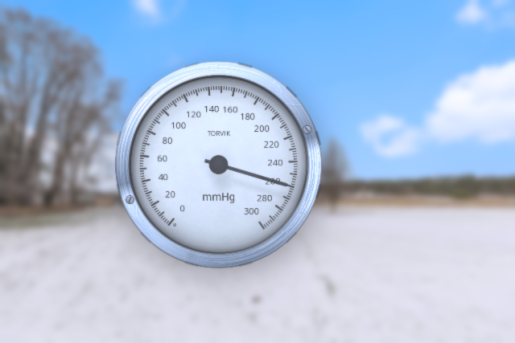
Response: 260mmHg
